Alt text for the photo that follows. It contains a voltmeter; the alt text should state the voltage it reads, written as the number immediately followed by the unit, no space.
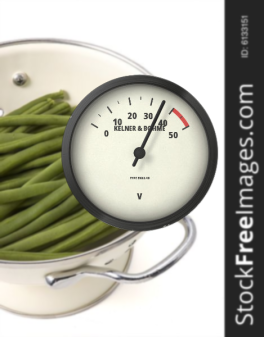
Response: 35V
